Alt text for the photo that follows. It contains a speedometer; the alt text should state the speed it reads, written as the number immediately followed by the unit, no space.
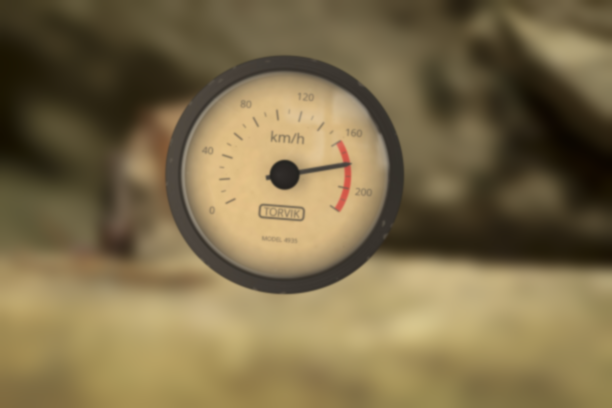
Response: 180km/h
